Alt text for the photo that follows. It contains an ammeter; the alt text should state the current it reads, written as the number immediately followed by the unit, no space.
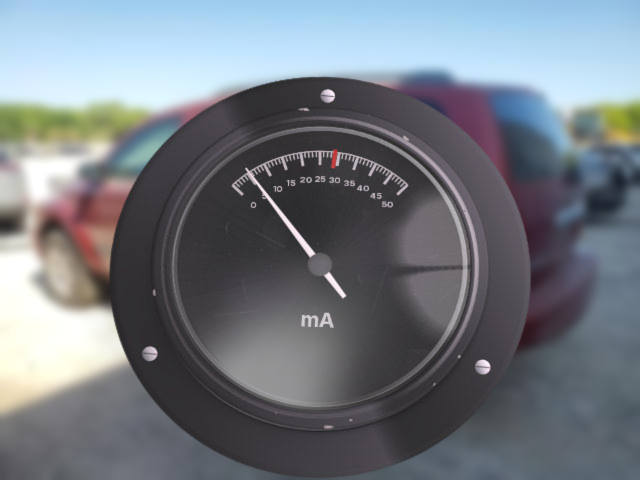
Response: 5mA
